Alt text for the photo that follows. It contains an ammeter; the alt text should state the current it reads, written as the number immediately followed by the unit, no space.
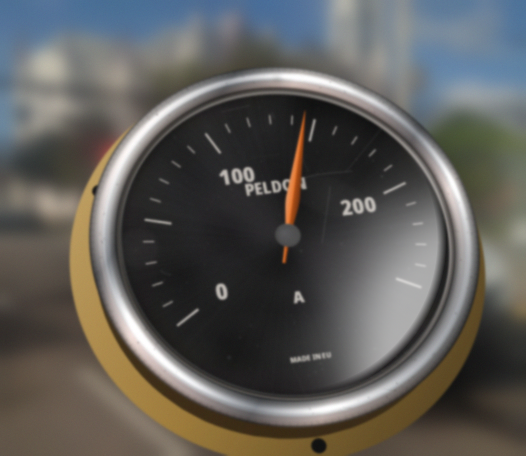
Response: 145A
